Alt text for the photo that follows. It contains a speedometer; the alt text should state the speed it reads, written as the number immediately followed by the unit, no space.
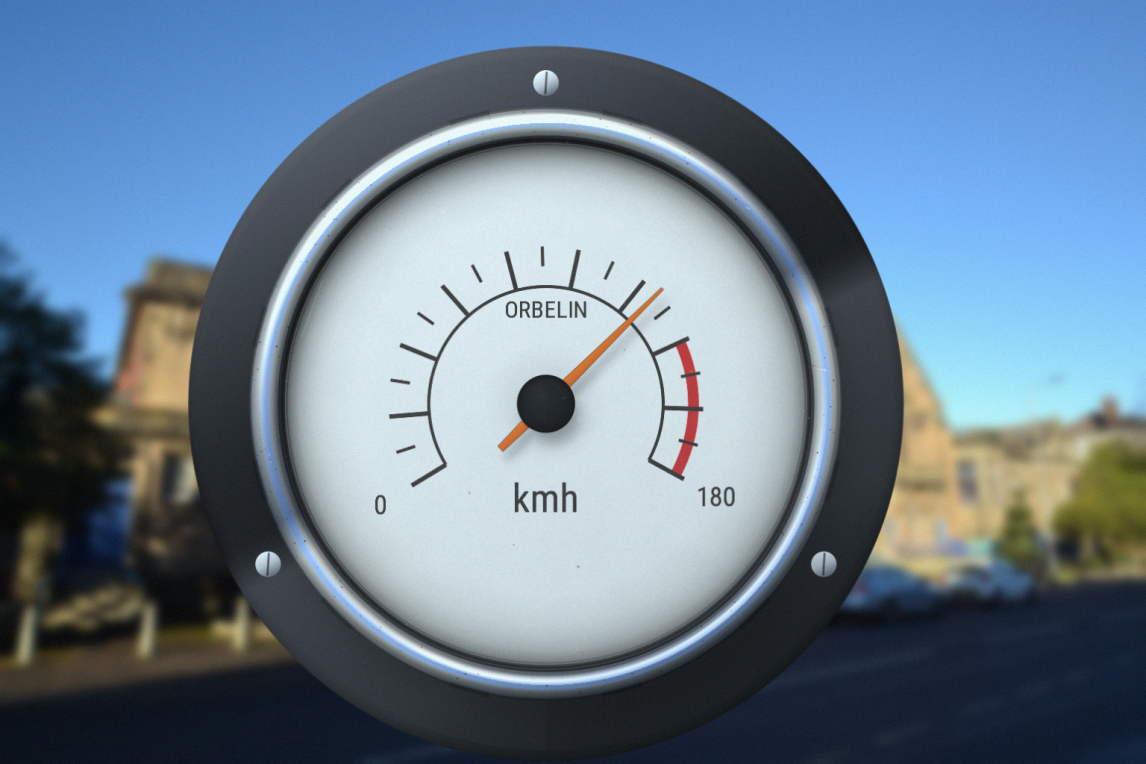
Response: 125km/h
